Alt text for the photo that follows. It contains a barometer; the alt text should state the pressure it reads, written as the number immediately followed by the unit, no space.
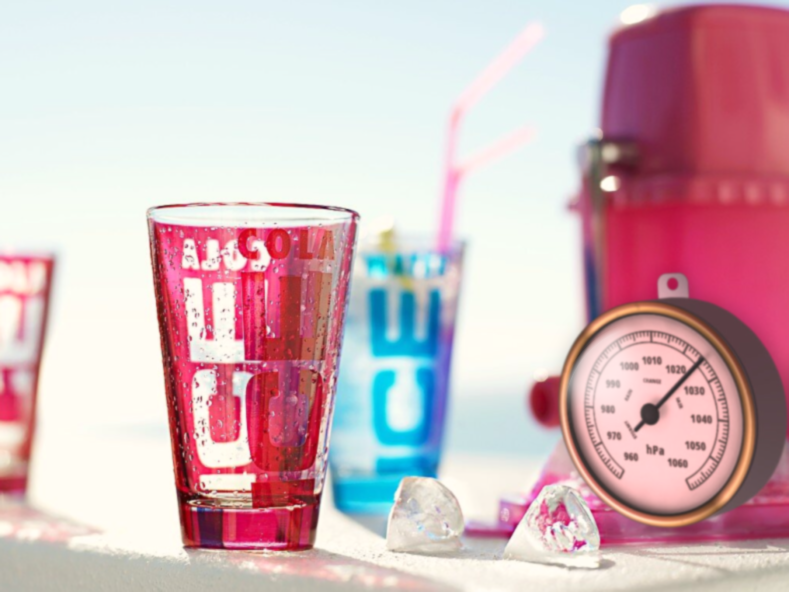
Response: 1025hPa
